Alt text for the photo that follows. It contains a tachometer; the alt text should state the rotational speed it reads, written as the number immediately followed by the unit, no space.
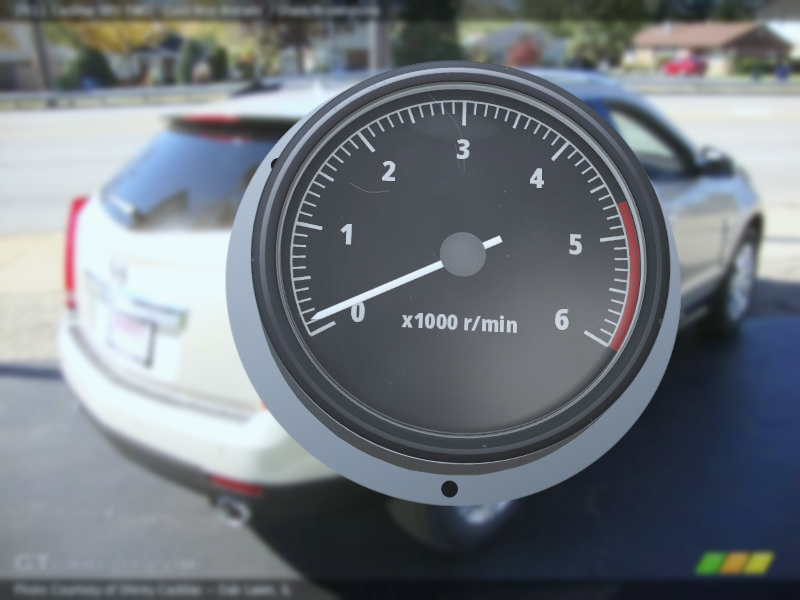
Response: 100rpm
